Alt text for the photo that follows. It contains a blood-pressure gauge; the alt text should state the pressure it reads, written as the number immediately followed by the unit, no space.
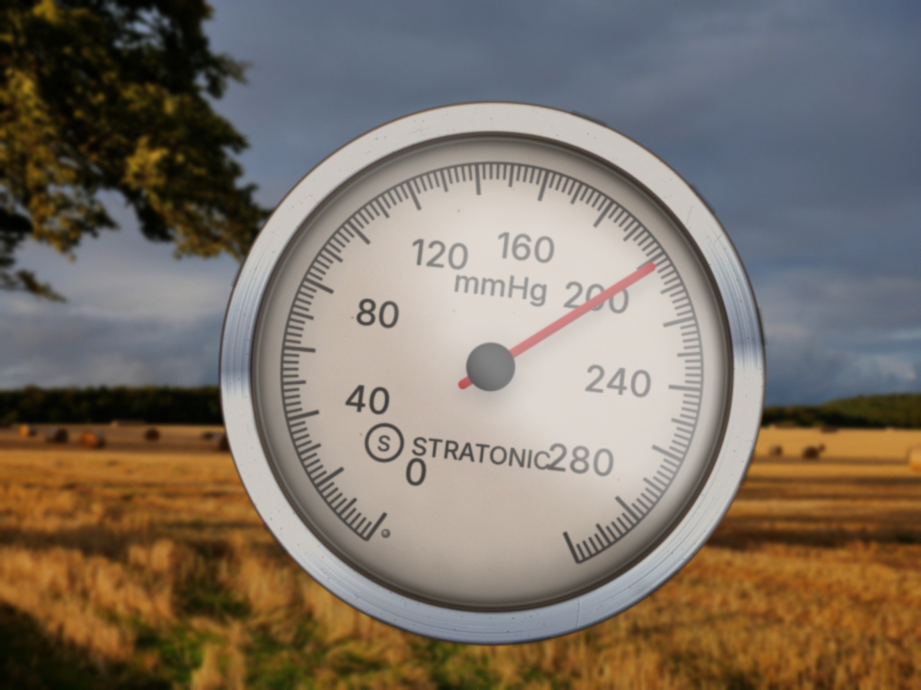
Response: 202mmHg
